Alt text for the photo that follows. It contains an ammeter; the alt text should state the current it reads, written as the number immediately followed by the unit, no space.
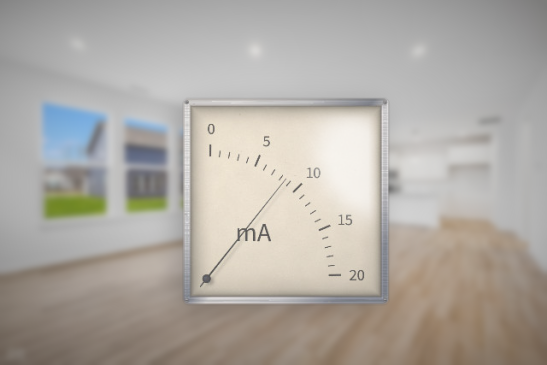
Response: 8.5mA
